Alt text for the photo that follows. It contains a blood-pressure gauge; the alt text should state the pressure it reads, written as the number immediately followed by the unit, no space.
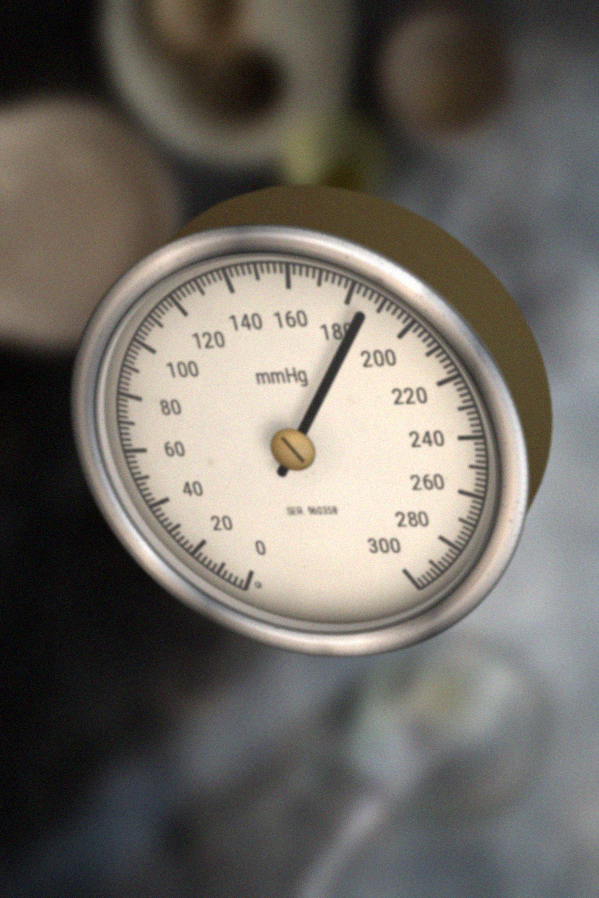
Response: 186mmHg
